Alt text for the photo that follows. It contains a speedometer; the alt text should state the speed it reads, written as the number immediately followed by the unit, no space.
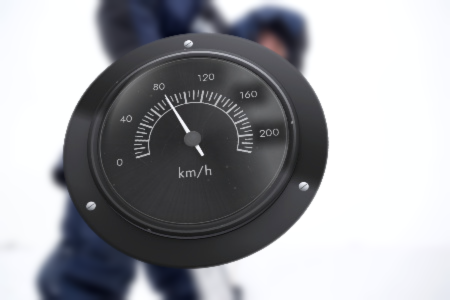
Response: 80km/h
